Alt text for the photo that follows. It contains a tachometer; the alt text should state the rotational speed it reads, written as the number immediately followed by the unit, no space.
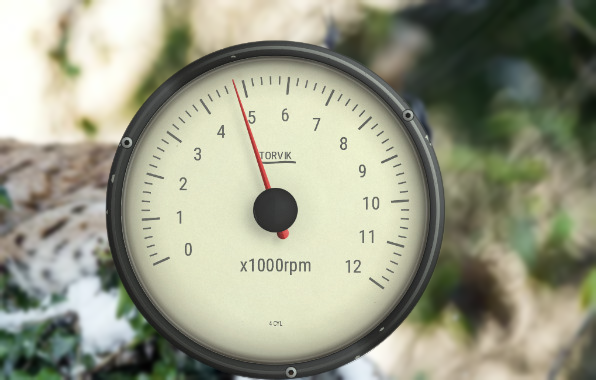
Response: 4800rpm
